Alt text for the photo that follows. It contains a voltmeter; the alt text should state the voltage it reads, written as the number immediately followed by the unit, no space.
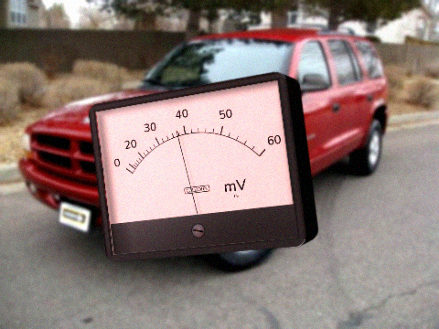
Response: 38mV
